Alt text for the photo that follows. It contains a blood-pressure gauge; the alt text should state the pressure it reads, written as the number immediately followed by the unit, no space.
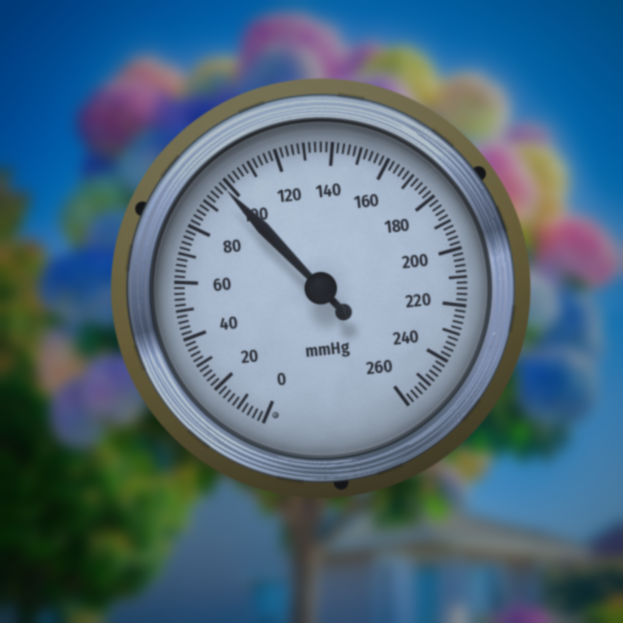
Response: 98mmHg
